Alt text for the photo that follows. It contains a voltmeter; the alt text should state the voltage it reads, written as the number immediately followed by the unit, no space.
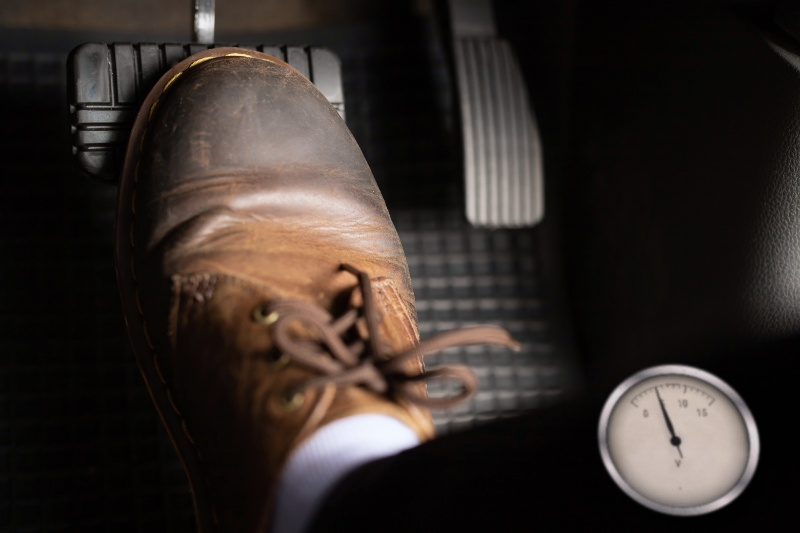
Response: 5V
